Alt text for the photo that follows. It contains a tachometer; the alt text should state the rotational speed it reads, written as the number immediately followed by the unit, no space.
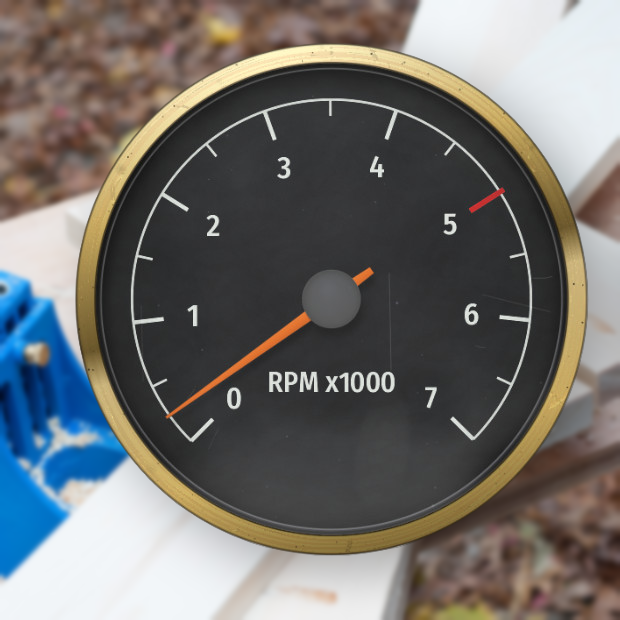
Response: 250rpm
